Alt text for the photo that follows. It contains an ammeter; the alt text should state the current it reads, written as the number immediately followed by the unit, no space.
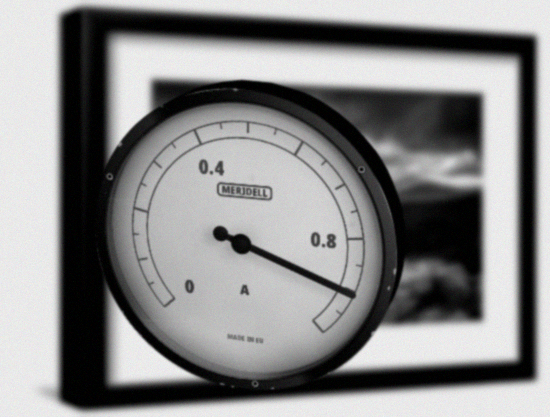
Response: 0.9A
